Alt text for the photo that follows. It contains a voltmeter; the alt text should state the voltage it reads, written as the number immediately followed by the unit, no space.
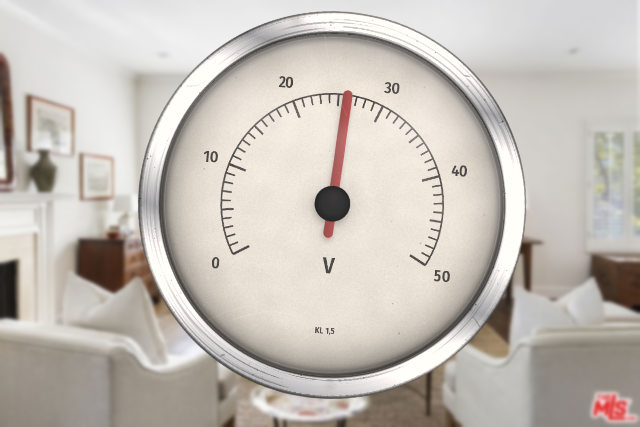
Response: 26V
